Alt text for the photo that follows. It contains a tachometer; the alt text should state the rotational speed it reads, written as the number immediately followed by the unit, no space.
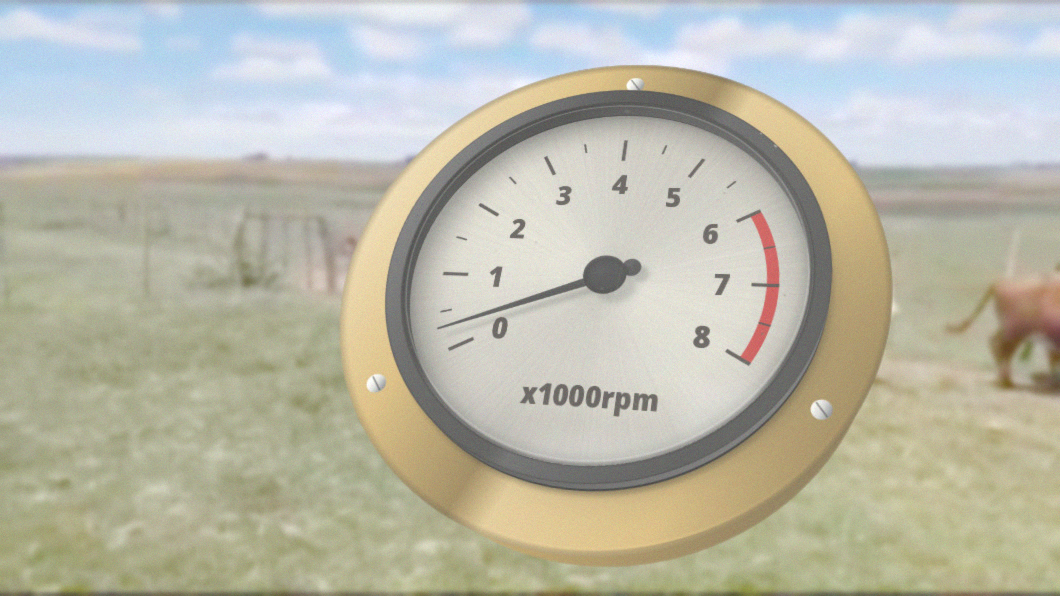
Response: 250rpm
